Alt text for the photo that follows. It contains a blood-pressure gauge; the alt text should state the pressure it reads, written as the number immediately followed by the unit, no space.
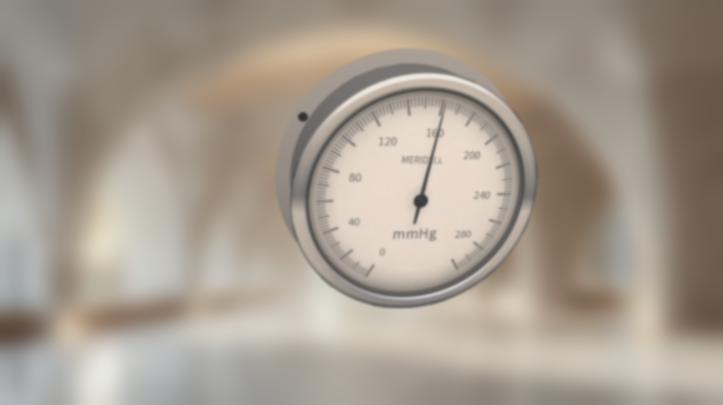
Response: 160mmHg
